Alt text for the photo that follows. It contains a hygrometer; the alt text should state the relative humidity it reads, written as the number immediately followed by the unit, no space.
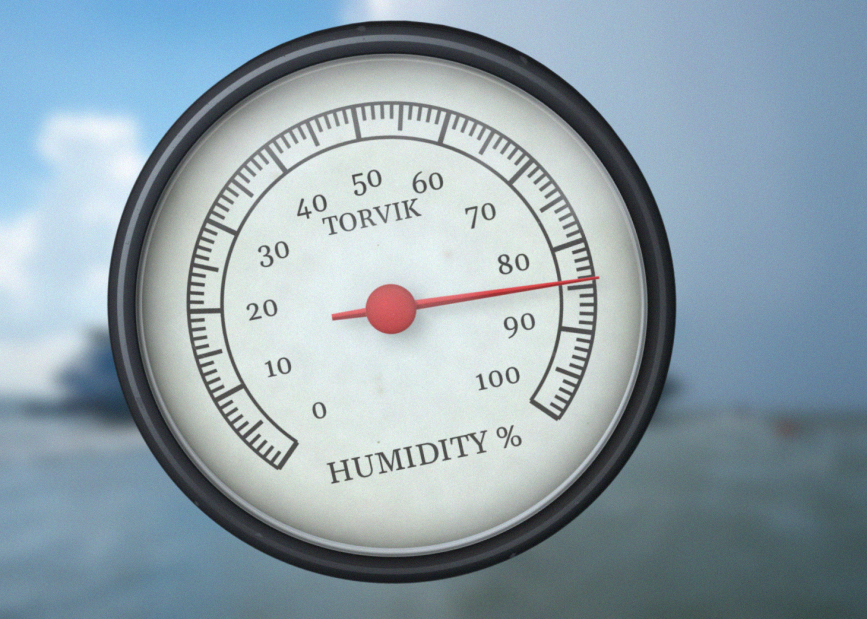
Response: 84%
